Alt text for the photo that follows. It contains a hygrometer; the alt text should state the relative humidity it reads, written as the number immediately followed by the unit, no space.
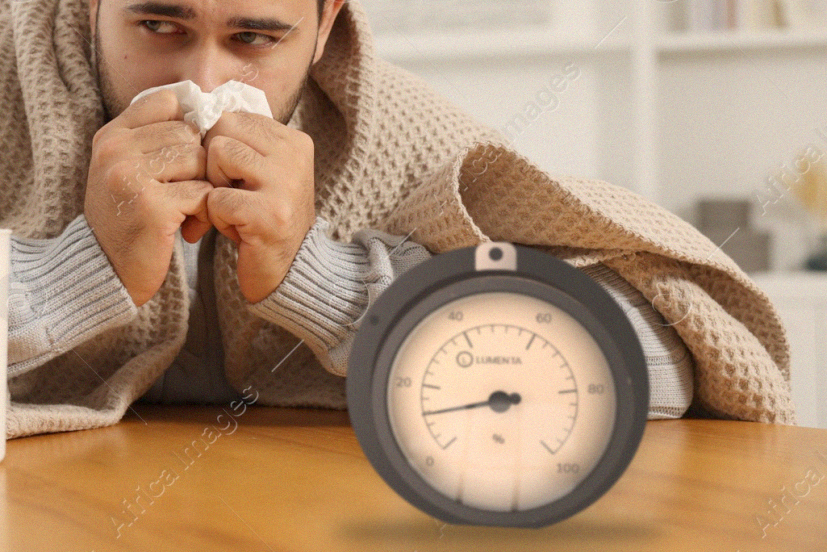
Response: 12%
